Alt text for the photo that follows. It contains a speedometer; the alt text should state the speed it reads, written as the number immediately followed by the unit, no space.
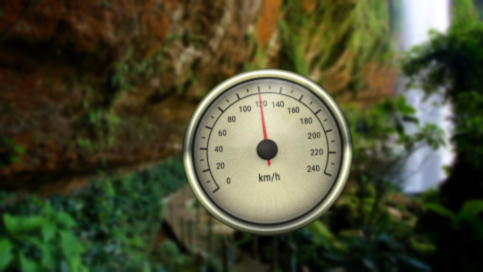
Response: 120km/h
